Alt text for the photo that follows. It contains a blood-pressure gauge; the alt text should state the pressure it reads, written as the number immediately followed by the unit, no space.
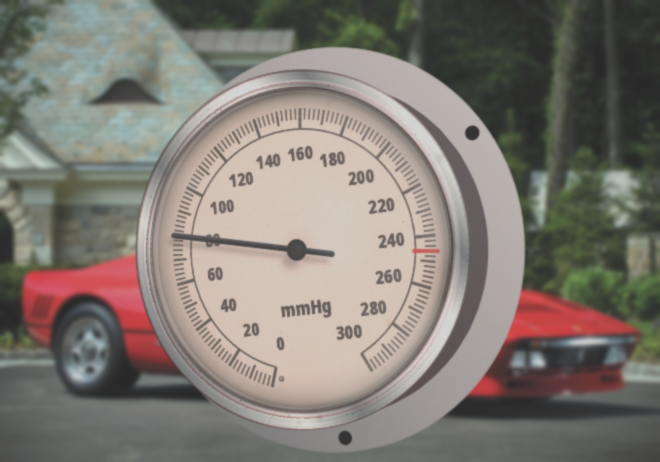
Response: 80mmHg
